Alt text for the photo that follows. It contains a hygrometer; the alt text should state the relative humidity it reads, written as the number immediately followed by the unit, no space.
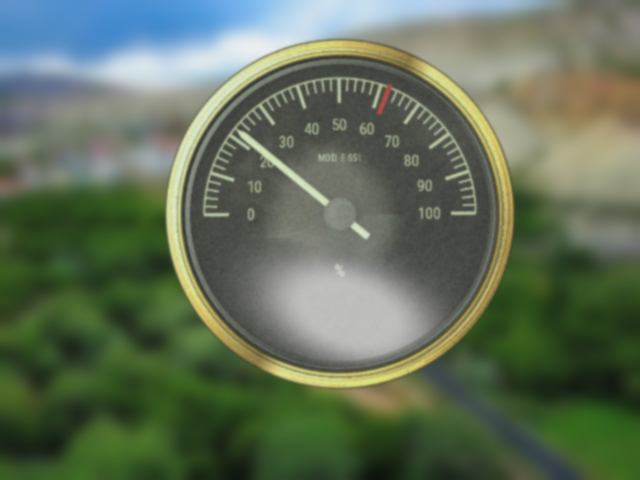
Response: 22%
